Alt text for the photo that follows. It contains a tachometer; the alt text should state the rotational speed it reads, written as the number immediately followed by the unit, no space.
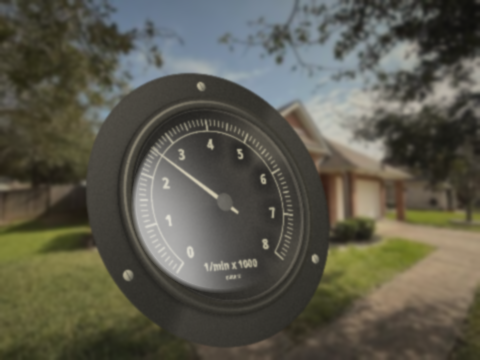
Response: 2500rpm
